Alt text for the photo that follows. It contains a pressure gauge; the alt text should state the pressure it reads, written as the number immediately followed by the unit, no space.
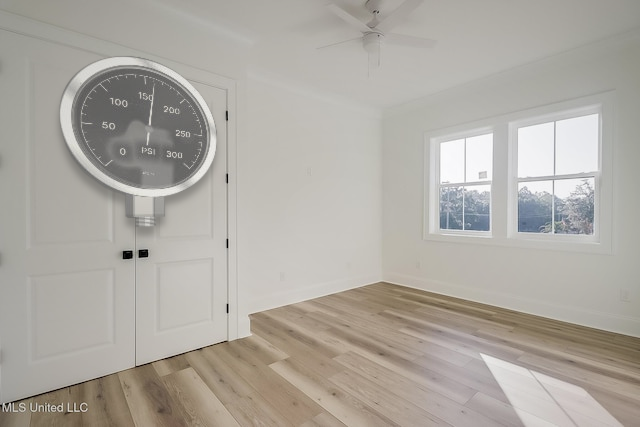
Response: 160psi
